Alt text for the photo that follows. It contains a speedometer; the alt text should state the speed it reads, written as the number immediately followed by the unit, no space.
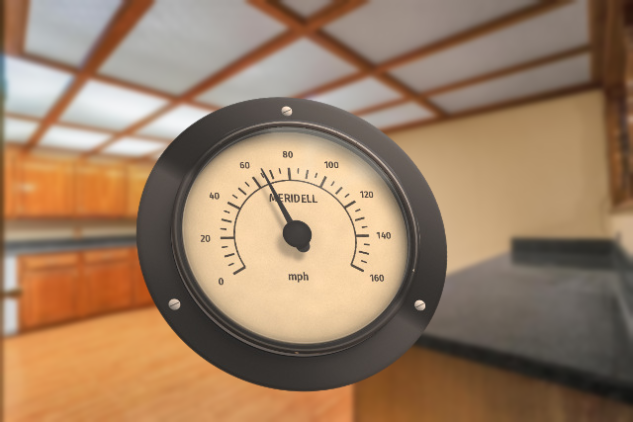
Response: 65mph
